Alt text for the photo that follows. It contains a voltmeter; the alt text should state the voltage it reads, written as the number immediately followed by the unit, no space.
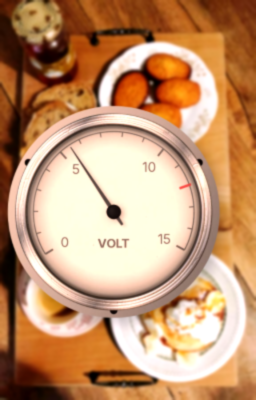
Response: 5.5V
